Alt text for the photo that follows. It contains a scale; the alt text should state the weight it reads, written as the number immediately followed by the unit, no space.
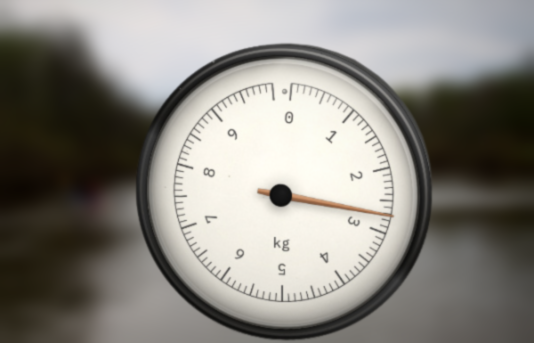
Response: 2.7kg
